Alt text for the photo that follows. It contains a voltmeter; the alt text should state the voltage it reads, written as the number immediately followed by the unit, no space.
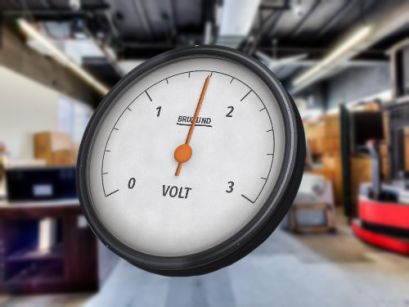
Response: 1.6V
